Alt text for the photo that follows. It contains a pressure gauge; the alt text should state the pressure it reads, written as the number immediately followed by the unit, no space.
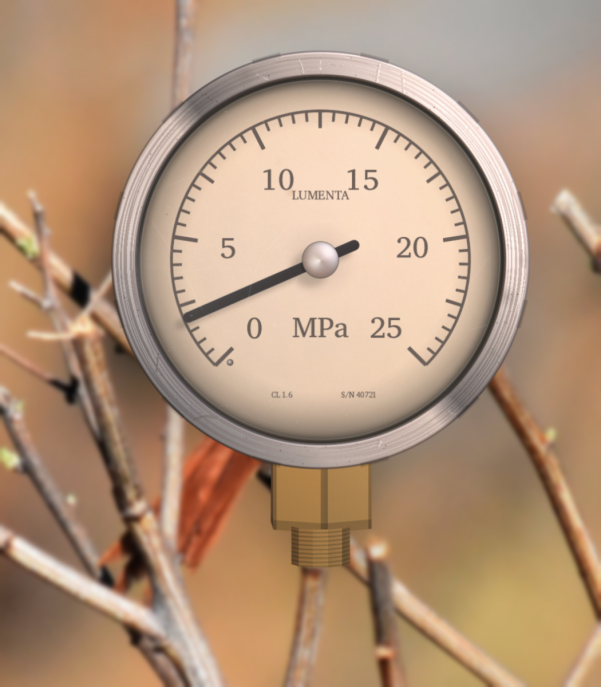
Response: 2MPa
